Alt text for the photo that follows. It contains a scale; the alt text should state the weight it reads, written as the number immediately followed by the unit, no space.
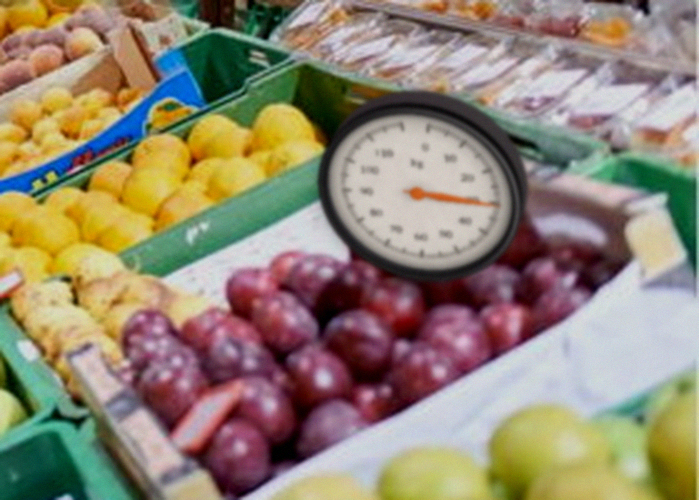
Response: 30kg
